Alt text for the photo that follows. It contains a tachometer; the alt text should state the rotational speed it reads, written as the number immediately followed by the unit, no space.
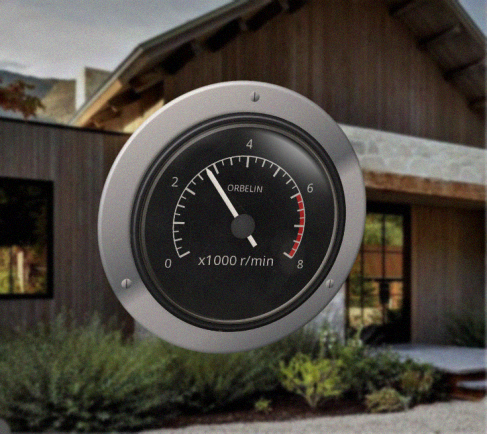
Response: 2750rpm
